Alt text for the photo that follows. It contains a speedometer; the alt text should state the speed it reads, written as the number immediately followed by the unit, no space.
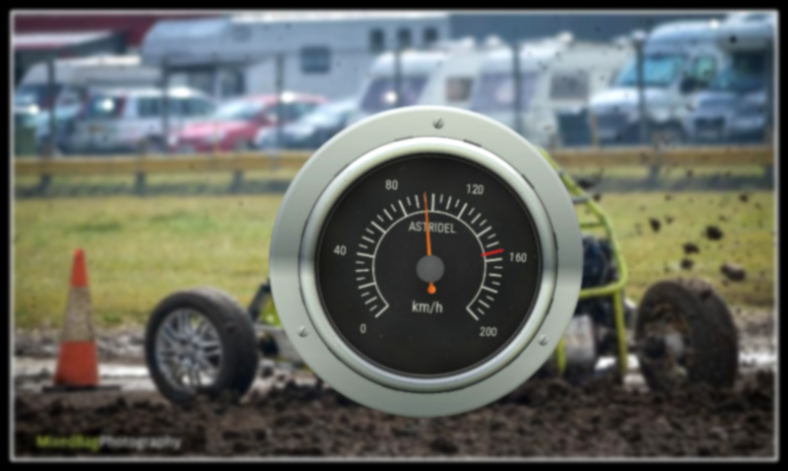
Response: 95km/h
